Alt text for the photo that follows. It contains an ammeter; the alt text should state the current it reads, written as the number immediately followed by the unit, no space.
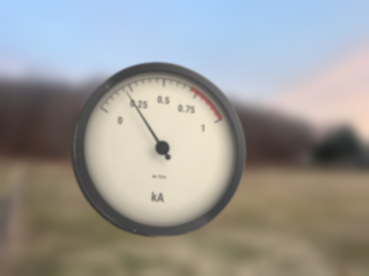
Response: 0.2kA
